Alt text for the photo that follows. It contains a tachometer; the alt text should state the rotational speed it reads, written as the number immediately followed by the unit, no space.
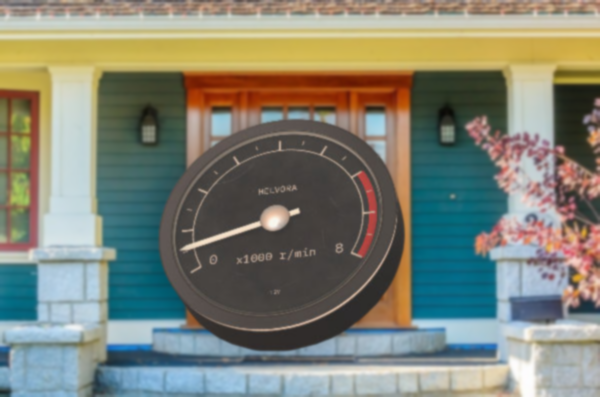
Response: 500rpm
